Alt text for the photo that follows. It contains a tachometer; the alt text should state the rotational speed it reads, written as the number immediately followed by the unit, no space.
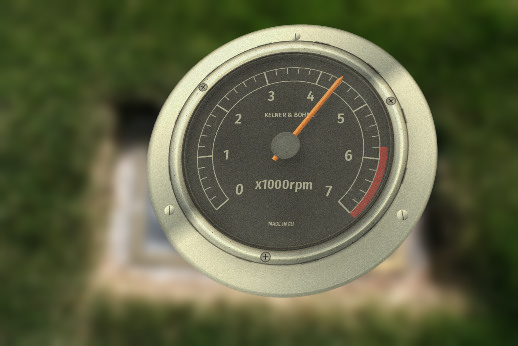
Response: 4400rpm
